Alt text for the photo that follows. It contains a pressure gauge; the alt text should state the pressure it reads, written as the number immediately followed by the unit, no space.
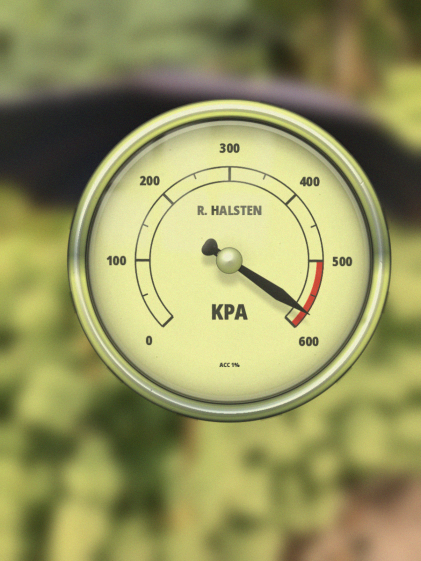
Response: 575kPa
